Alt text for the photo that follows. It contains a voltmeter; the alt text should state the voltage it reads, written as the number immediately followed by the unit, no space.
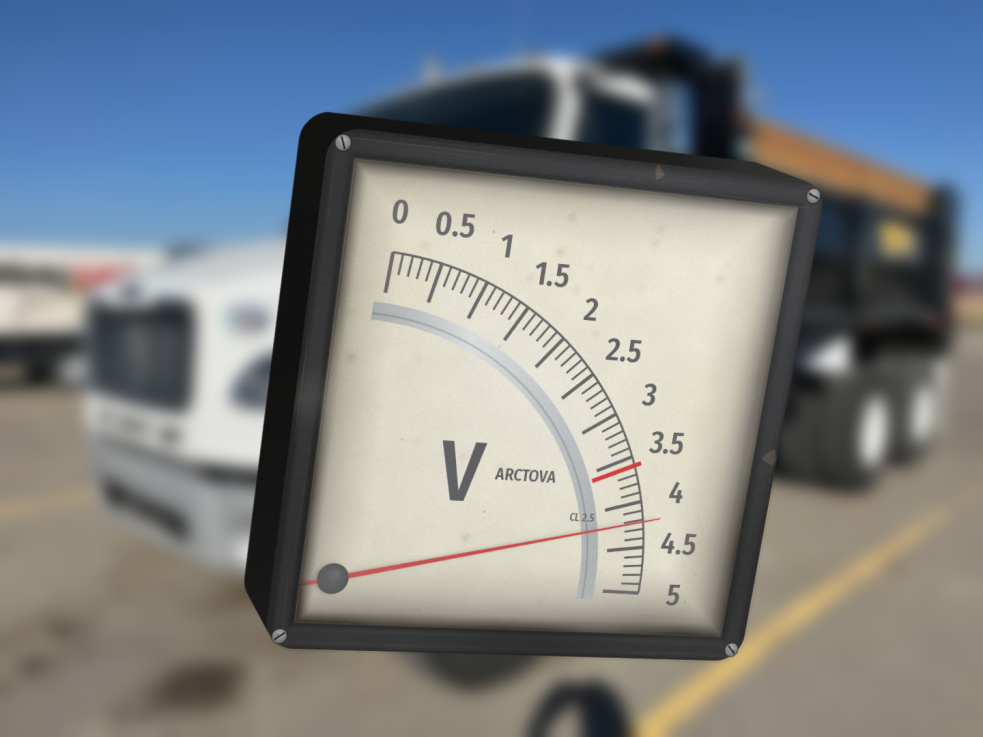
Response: 4.2V
